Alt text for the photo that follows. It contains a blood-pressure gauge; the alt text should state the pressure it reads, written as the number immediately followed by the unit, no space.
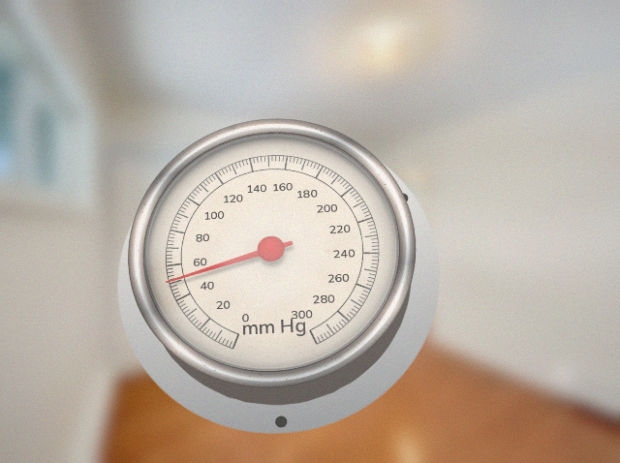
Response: 50mmHg
